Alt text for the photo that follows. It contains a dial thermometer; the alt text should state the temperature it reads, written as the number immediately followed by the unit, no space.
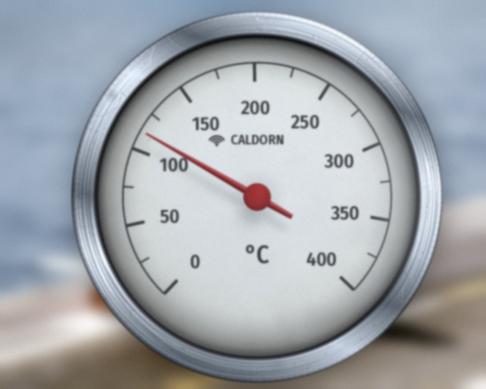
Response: 112.5°C
